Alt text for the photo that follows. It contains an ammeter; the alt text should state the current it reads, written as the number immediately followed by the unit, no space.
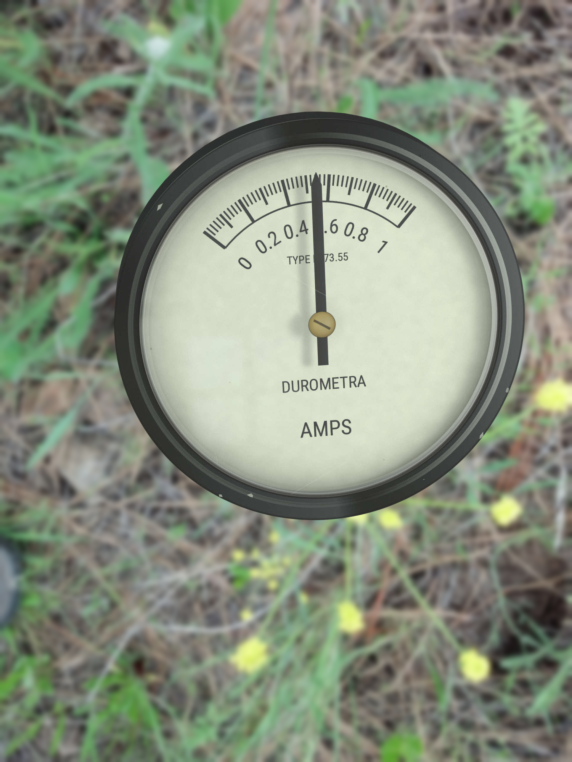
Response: 0.54A
